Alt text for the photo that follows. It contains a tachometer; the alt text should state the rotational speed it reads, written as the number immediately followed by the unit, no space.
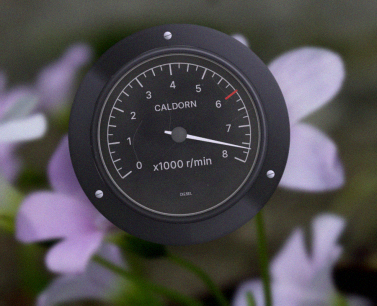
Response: 7625rpm
